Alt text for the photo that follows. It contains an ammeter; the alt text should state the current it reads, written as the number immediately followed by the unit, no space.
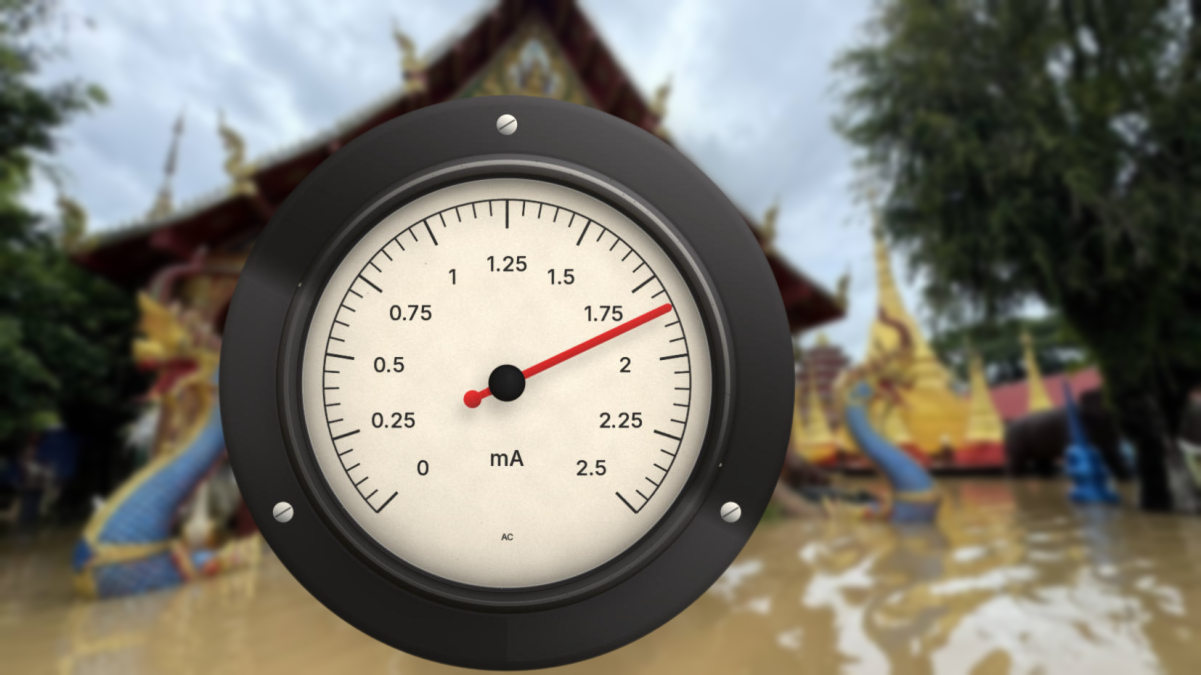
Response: 1.85mA
